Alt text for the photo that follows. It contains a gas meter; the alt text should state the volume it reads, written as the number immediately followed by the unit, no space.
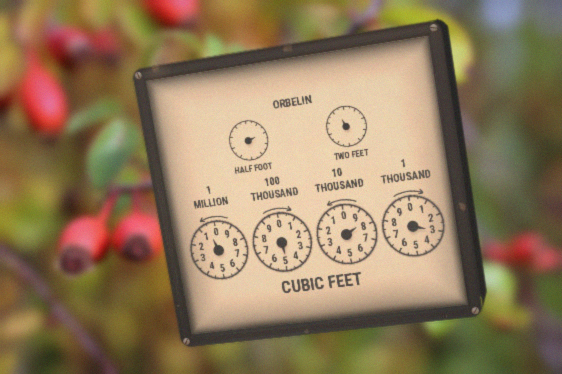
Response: 48300ft³
